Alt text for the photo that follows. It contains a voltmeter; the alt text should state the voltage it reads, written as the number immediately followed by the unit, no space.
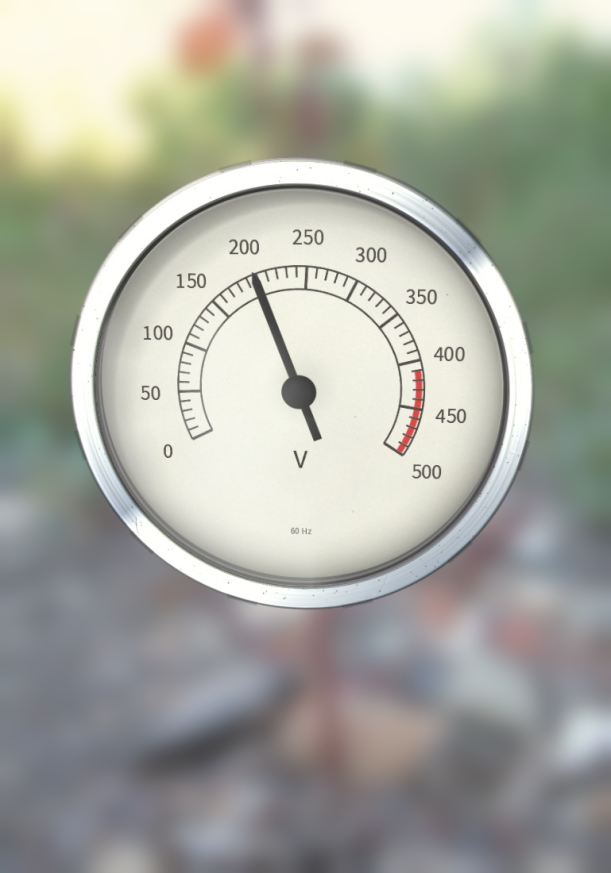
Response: 200V
